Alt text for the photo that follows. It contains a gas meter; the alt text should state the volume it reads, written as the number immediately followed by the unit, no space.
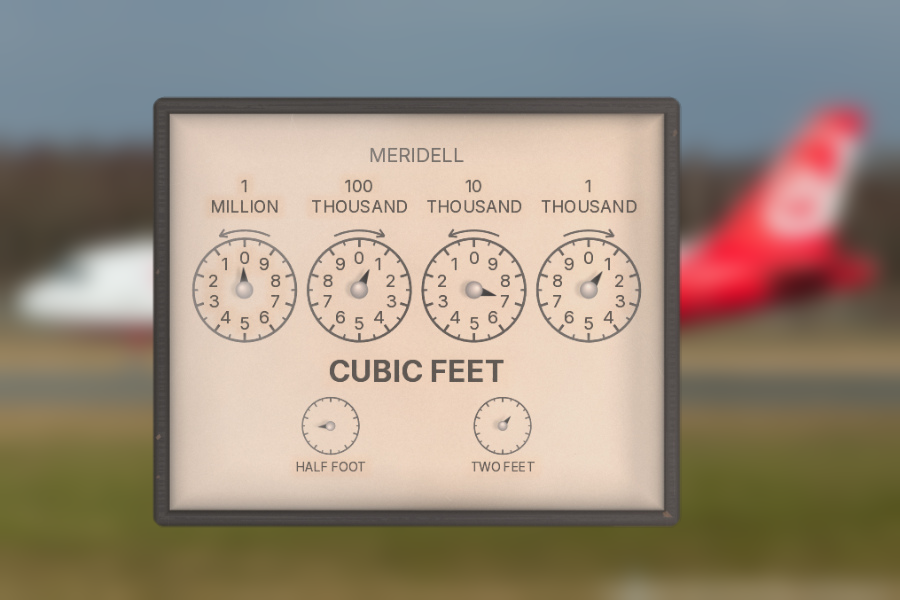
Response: 7100ft³
